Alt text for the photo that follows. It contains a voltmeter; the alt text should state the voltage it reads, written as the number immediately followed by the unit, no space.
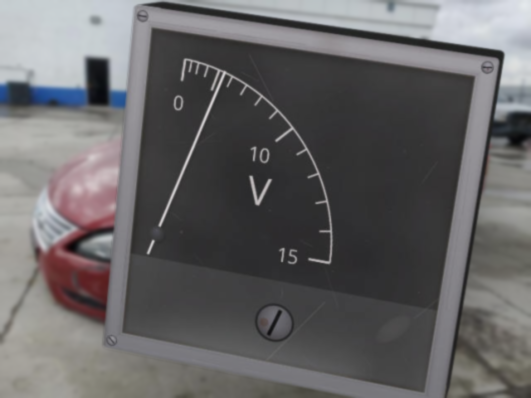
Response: 5.5V
